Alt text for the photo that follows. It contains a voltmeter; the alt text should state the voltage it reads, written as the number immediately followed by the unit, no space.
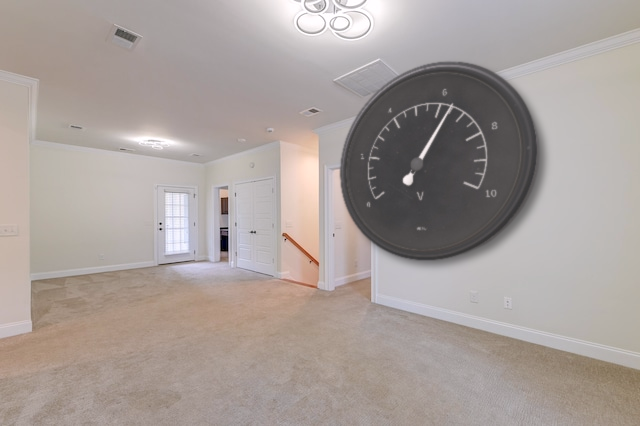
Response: 6.5V
